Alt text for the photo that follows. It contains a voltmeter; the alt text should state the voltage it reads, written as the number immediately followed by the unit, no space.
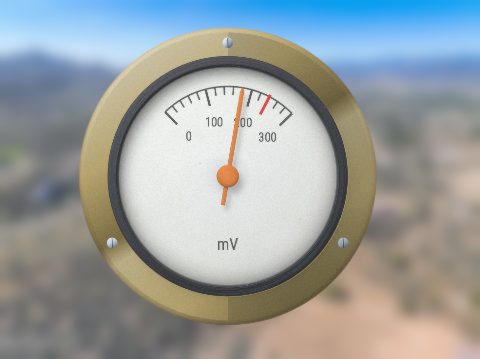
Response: 180mV
